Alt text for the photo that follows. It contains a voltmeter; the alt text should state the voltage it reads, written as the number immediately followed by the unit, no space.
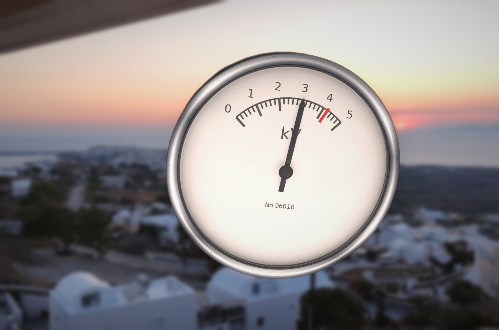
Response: 3kV
